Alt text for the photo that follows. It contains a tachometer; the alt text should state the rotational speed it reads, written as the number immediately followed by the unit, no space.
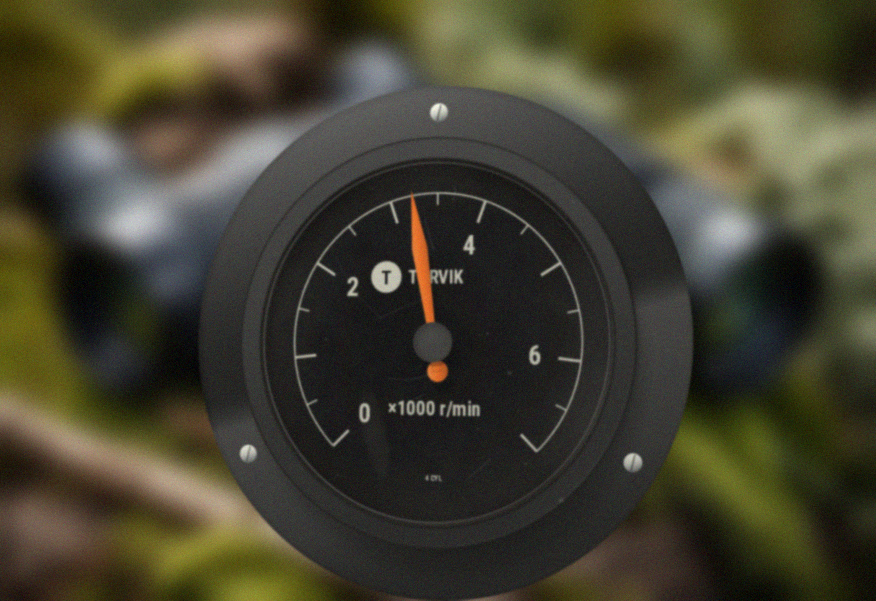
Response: 3250rpm
